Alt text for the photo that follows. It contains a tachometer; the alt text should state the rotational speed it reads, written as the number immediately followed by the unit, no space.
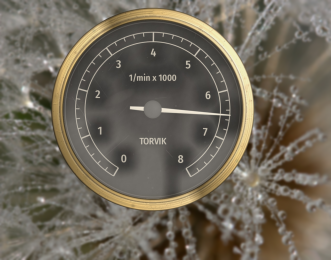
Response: 6500rpm
